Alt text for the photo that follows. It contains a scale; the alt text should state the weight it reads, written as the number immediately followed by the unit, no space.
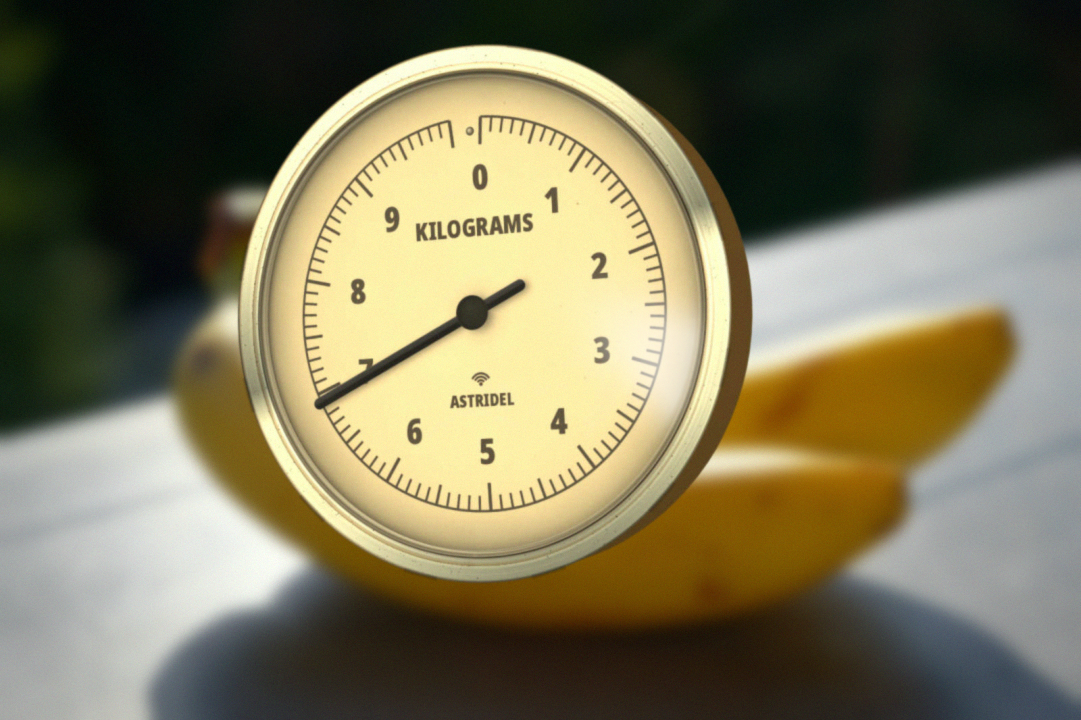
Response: 6.9kg
